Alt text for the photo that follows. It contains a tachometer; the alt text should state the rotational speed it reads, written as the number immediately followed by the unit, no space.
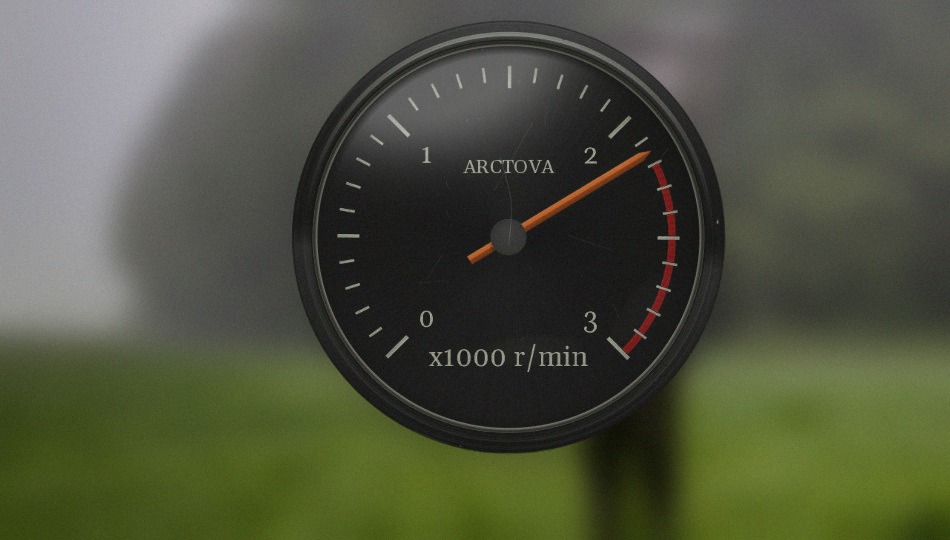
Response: 2150rpm
